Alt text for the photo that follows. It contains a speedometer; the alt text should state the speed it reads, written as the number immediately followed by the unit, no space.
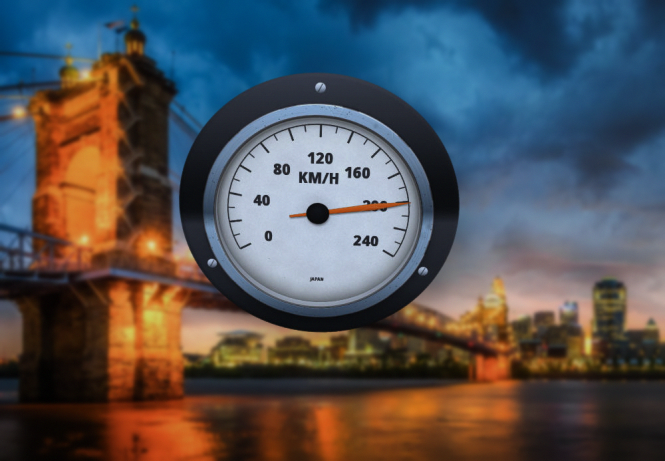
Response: 200km/h
